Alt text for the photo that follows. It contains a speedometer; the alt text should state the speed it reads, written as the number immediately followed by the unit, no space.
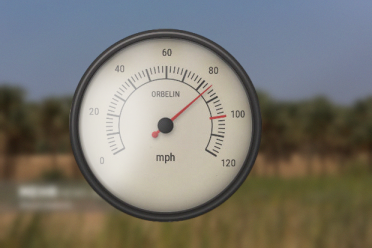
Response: 84mph
